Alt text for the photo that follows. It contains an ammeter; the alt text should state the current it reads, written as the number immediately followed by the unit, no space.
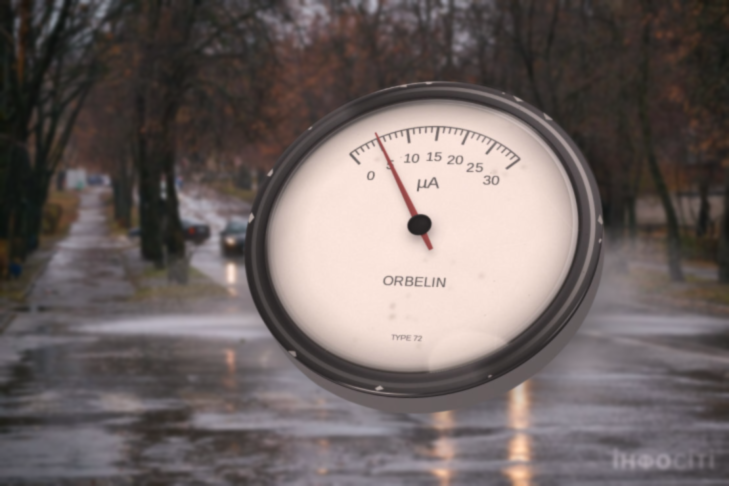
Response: 5µA
